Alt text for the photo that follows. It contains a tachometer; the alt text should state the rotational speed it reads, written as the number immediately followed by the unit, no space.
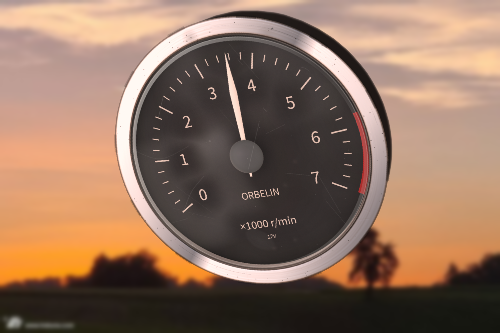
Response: 3600rpm
